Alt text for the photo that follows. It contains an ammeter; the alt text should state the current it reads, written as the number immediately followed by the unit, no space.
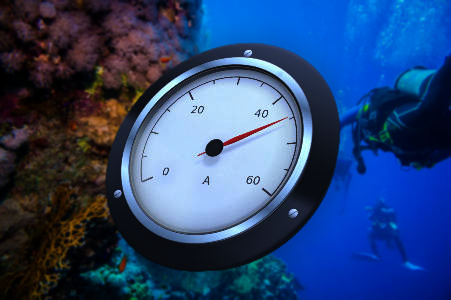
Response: 45A
